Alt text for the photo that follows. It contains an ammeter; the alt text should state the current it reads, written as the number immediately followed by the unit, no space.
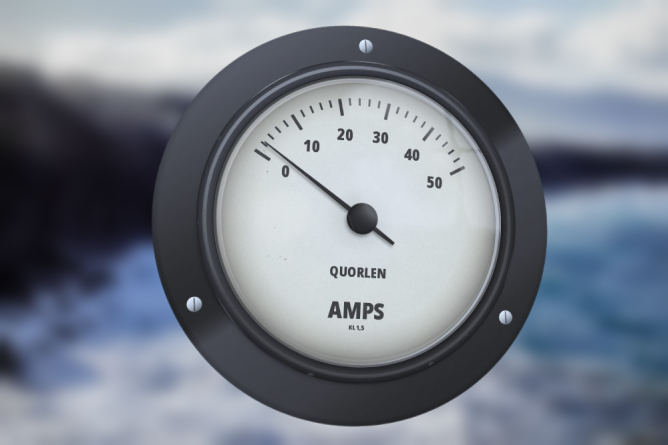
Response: 2A
